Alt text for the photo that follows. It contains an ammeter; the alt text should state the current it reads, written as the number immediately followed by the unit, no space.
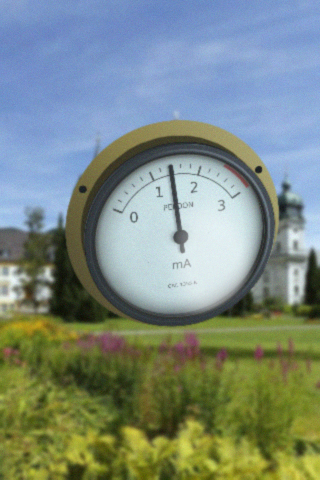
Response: 1.4mA
